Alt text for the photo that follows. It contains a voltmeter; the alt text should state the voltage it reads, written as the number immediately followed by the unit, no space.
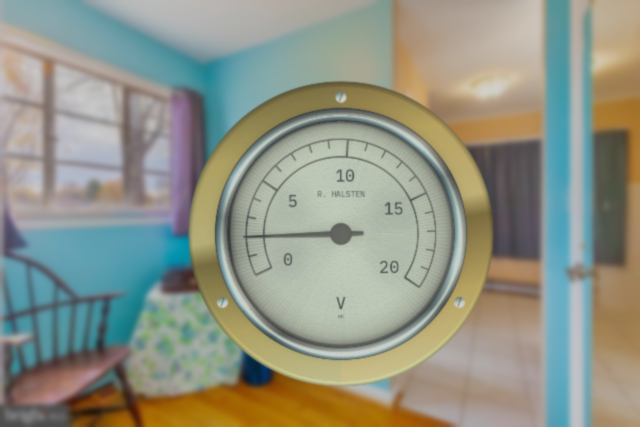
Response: 2V
